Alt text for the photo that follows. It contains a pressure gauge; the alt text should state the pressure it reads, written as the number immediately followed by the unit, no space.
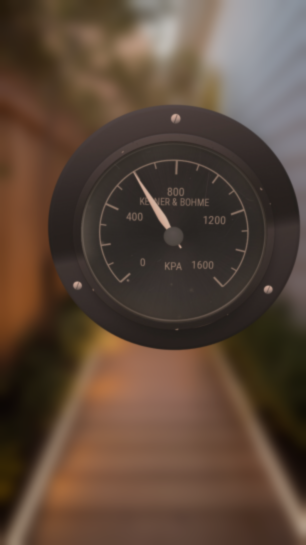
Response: 600kPa
